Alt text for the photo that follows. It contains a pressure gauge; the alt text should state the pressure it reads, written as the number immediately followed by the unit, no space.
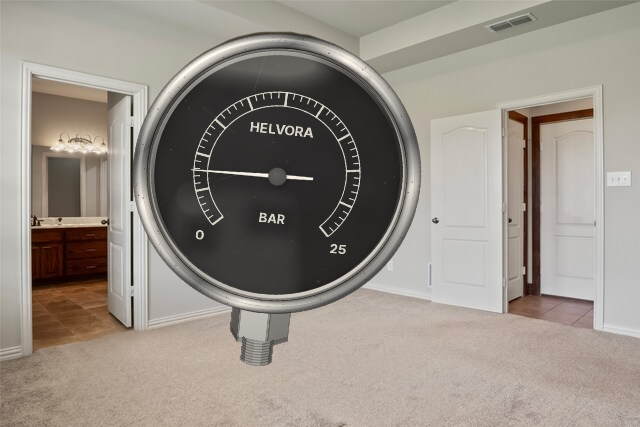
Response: 4bar
